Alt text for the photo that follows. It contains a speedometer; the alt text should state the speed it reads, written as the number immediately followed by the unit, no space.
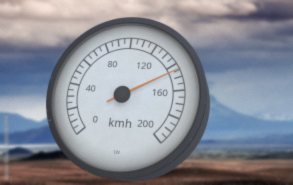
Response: 145km/h
